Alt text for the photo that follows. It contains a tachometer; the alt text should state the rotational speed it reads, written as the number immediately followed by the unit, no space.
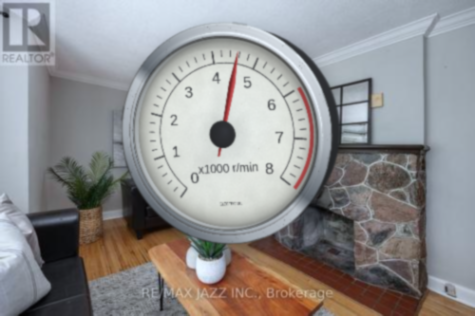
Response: 4600rpm
